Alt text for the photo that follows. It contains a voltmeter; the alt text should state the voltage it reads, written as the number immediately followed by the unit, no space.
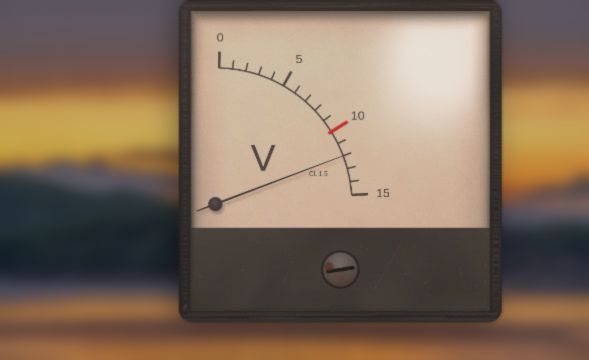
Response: 12V
